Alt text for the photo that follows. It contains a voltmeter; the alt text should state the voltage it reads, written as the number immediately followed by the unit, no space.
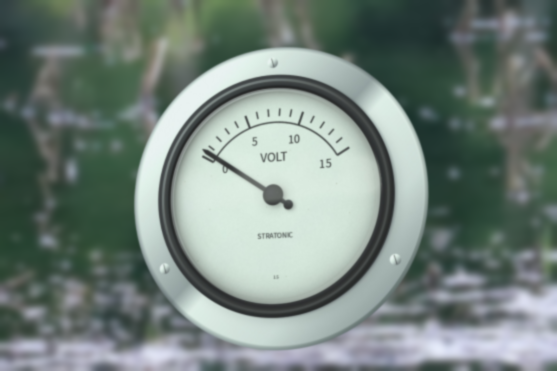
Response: 0.5V
